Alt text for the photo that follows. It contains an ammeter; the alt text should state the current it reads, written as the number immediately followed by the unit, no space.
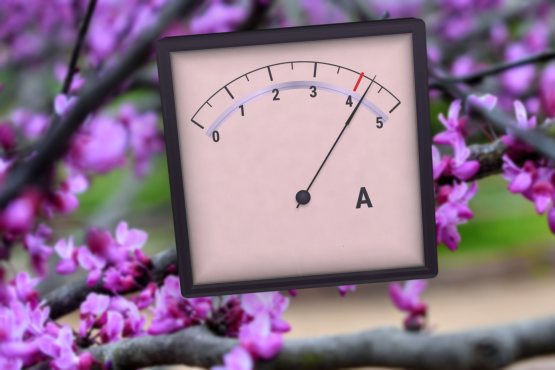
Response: 4.25A
